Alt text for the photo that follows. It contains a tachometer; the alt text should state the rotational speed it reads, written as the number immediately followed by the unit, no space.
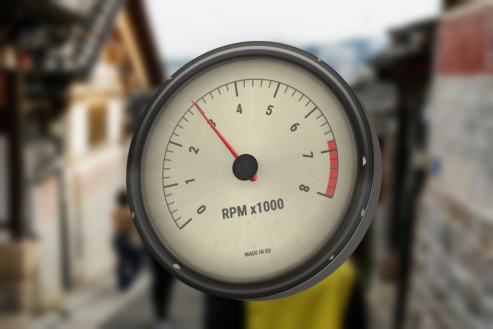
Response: 3000rpm
